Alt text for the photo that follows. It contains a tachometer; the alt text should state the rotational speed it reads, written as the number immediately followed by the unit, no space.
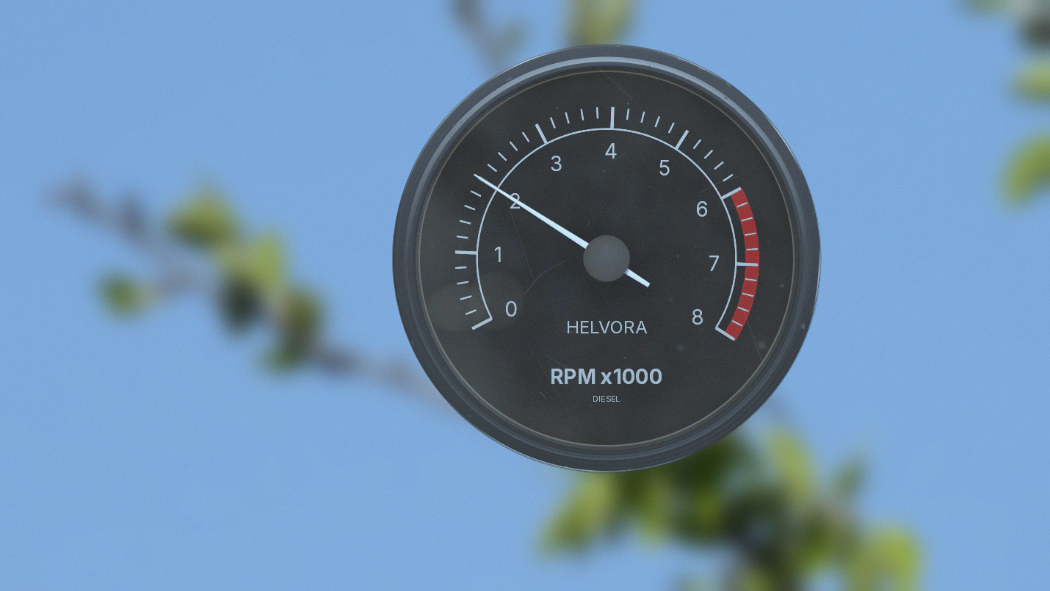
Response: 2000rpm
